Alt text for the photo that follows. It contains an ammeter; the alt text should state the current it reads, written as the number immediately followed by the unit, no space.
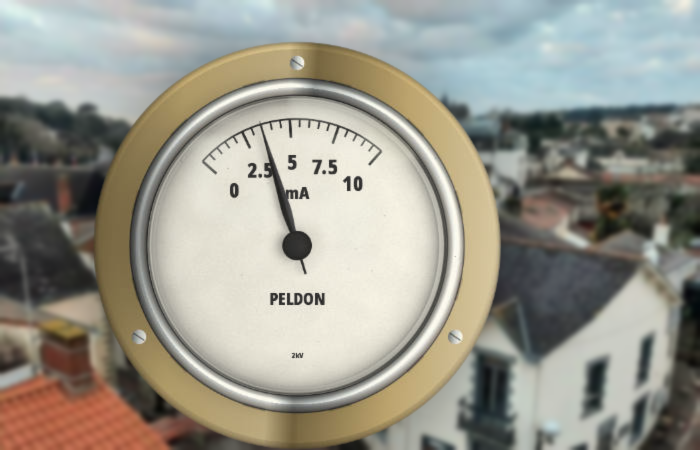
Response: 3.5mA
